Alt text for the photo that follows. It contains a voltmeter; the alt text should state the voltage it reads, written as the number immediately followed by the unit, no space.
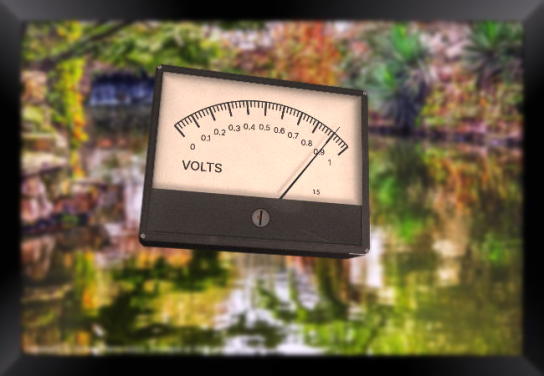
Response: 0.9V
